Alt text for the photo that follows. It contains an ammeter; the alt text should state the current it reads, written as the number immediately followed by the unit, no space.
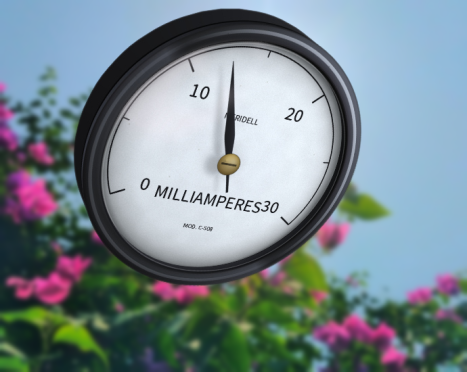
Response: 12.5mA
